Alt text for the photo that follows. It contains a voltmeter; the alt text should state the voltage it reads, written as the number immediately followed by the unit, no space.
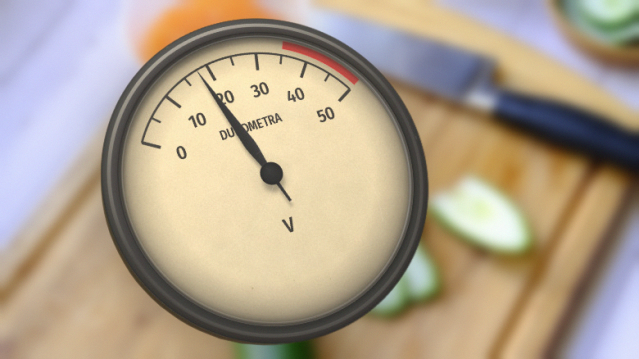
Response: 17.5V
